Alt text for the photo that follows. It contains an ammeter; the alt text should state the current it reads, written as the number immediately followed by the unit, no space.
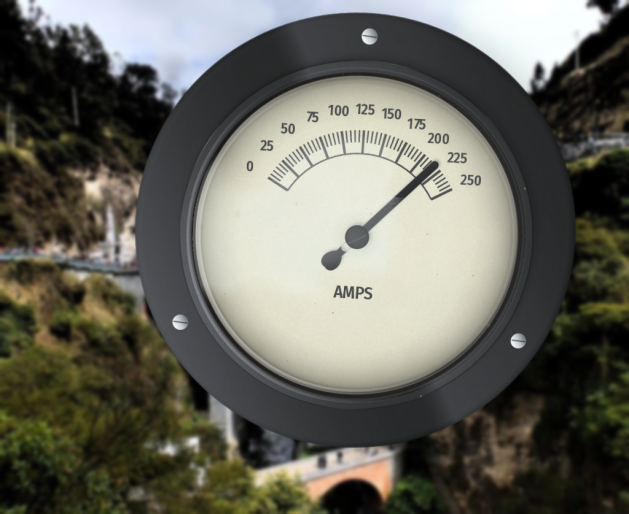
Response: 215A
